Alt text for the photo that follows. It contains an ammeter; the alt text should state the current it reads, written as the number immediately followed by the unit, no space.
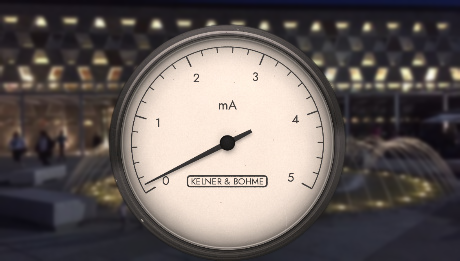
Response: 0.1mA
